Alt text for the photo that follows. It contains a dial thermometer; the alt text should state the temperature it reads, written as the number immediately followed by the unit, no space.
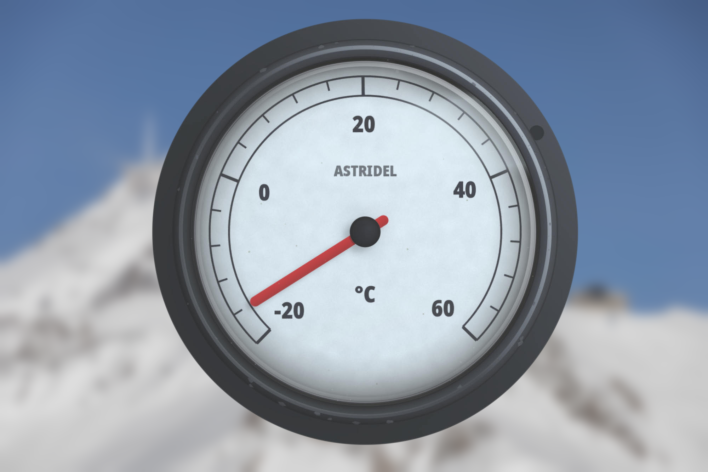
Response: -16°C
